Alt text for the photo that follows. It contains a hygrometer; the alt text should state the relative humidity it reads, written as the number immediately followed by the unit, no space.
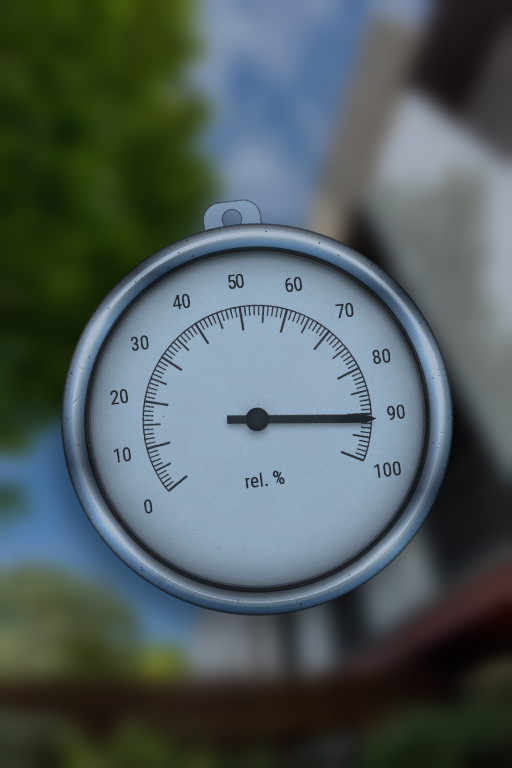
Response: 91%
